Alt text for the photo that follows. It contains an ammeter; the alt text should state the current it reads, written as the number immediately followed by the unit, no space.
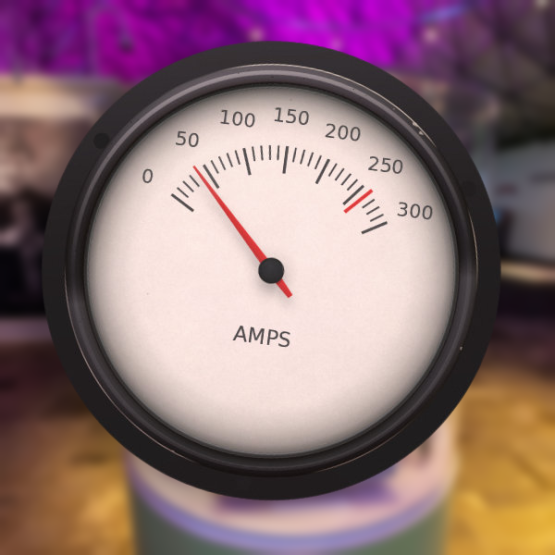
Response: 40A
